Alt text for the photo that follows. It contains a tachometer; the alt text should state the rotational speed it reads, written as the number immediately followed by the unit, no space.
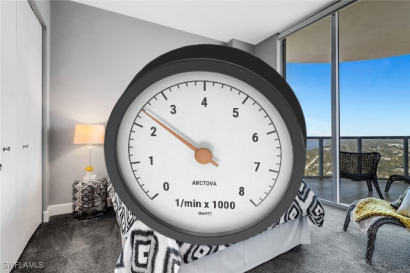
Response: 2400rpm
